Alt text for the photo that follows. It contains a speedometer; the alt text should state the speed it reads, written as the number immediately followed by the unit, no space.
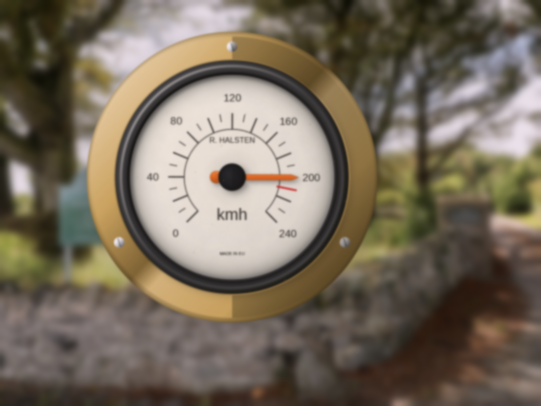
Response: 200km/h
